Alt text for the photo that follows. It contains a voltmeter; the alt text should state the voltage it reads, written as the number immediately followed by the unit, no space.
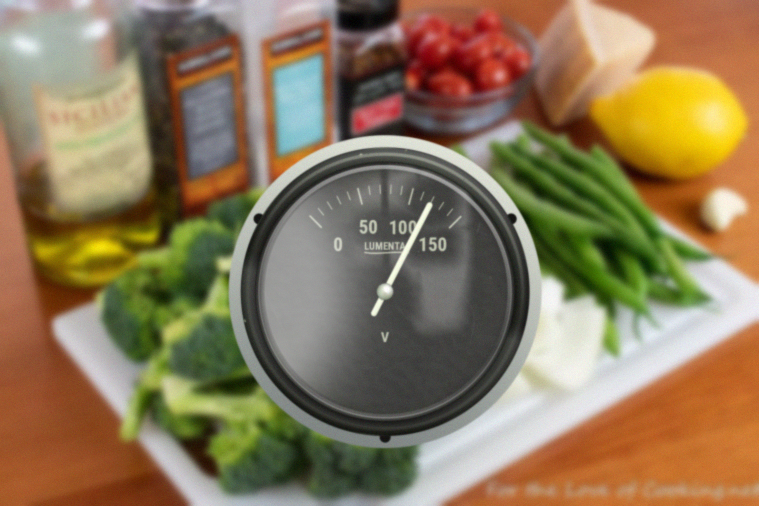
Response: 120V
